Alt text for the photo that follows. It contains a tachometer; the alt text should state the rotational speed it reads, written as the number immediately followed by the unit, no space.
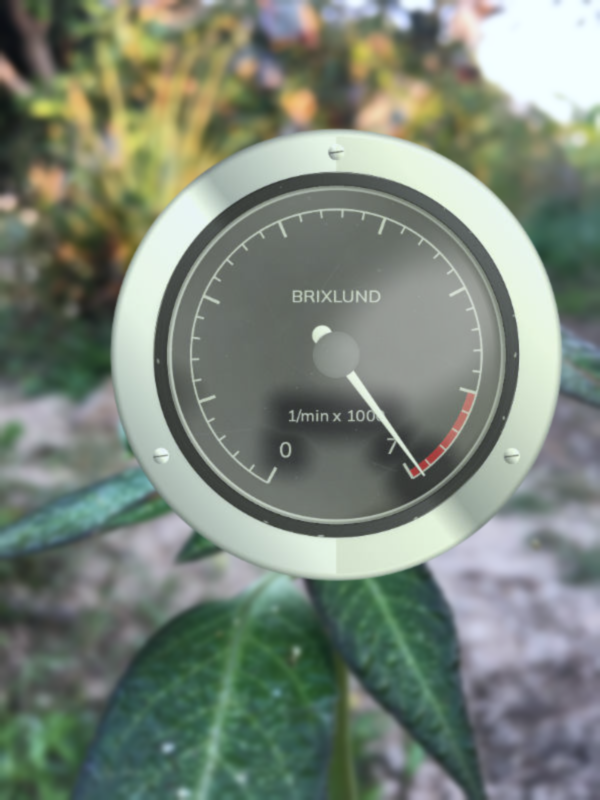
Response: 6900rpm
